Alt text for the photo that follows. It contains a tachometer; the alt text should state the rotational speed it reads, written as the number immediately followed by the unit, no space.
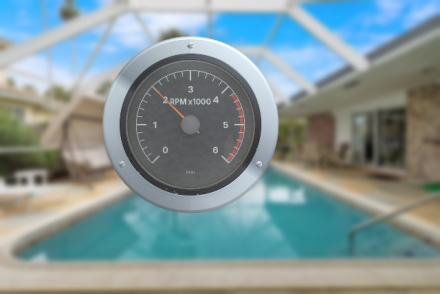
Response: 2000rpm
